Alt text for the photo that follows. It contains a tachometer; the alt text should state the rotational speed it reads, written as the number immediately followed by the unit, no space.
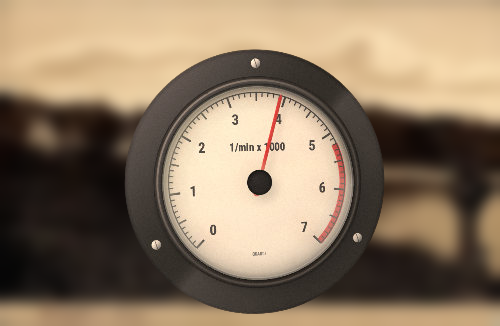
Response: 3900rpm
